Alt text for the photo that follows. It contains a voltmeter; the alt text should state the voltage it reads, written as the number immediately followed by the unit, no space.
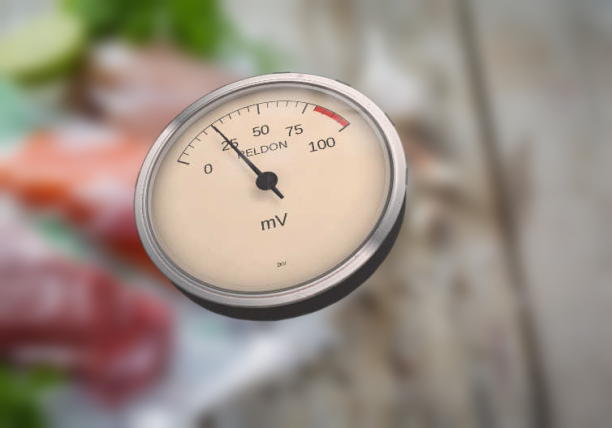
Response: 25mV
